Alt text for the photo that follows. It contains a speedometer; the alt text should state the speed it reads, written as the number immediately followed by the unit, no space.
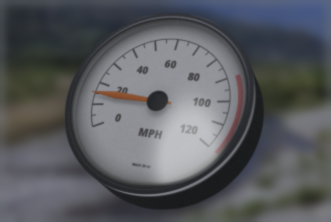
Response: 15mph
